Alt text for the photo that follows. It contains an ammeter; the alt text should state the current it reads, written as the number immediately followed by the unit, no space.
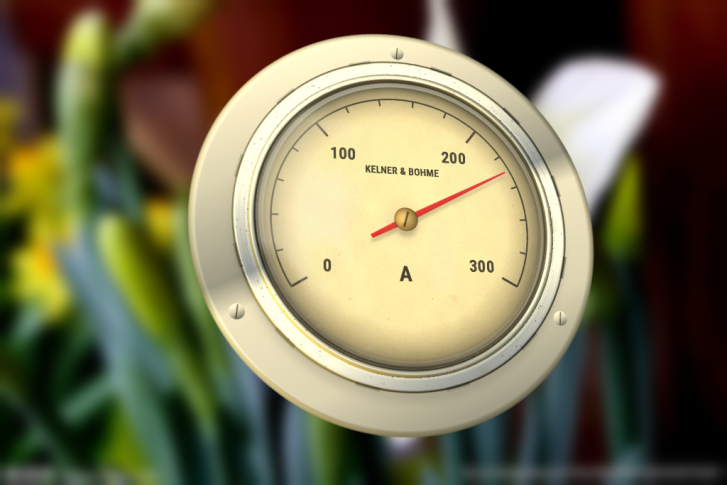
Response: 230A
